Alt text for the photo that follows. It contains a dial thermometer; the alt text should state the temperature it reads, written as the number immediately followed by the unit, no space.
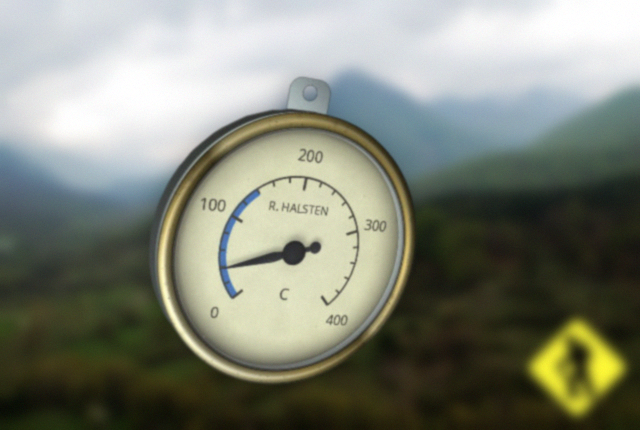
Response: 40°C
